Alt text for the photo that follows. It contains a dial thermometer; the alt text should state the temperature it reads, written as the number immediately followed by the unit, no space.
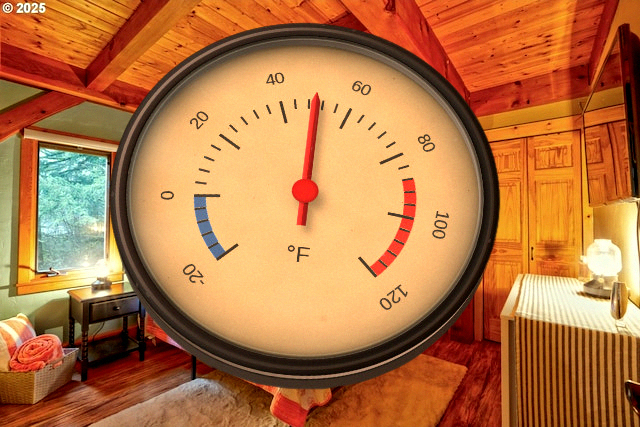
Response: 50°F
